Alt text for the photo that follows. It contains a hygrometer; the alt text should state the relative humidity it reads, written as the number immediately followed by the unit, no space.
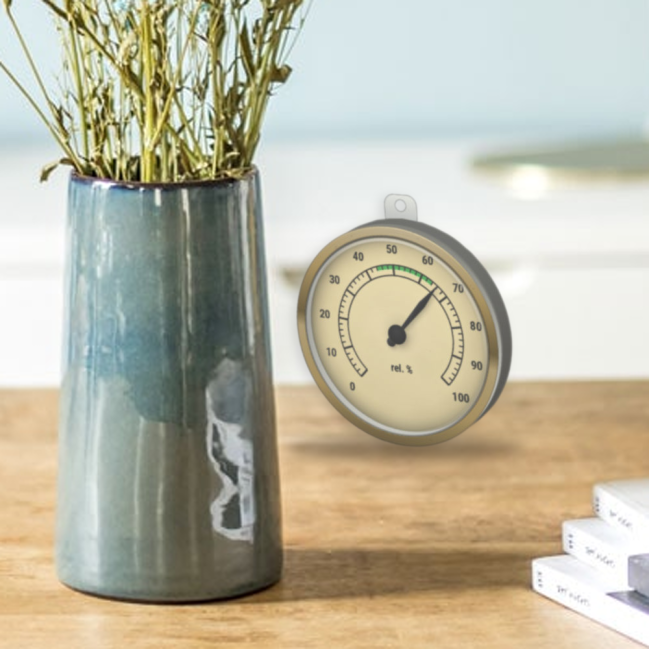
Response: 66%
